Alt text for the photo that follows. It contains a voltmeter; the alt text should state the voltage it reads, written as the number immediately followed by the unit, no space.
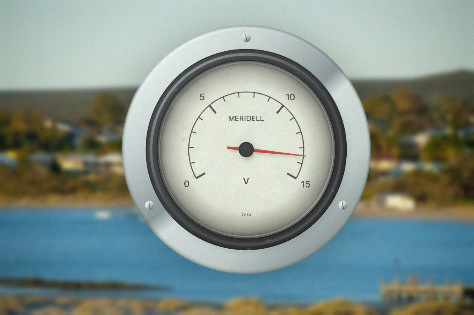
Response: 13.5V
